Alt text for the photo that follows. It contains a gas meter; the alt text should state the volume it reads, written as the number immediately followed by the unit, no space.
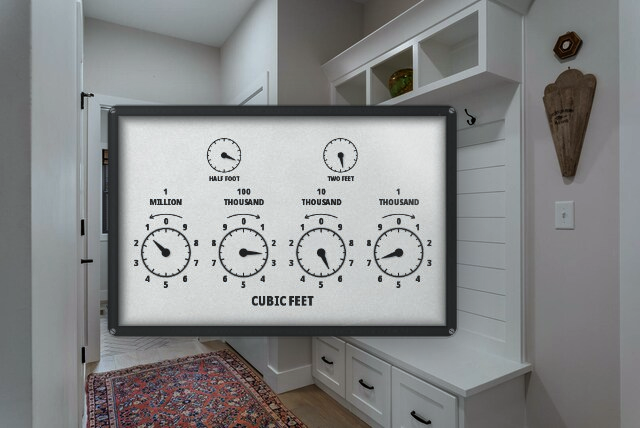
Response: 125700ft³
